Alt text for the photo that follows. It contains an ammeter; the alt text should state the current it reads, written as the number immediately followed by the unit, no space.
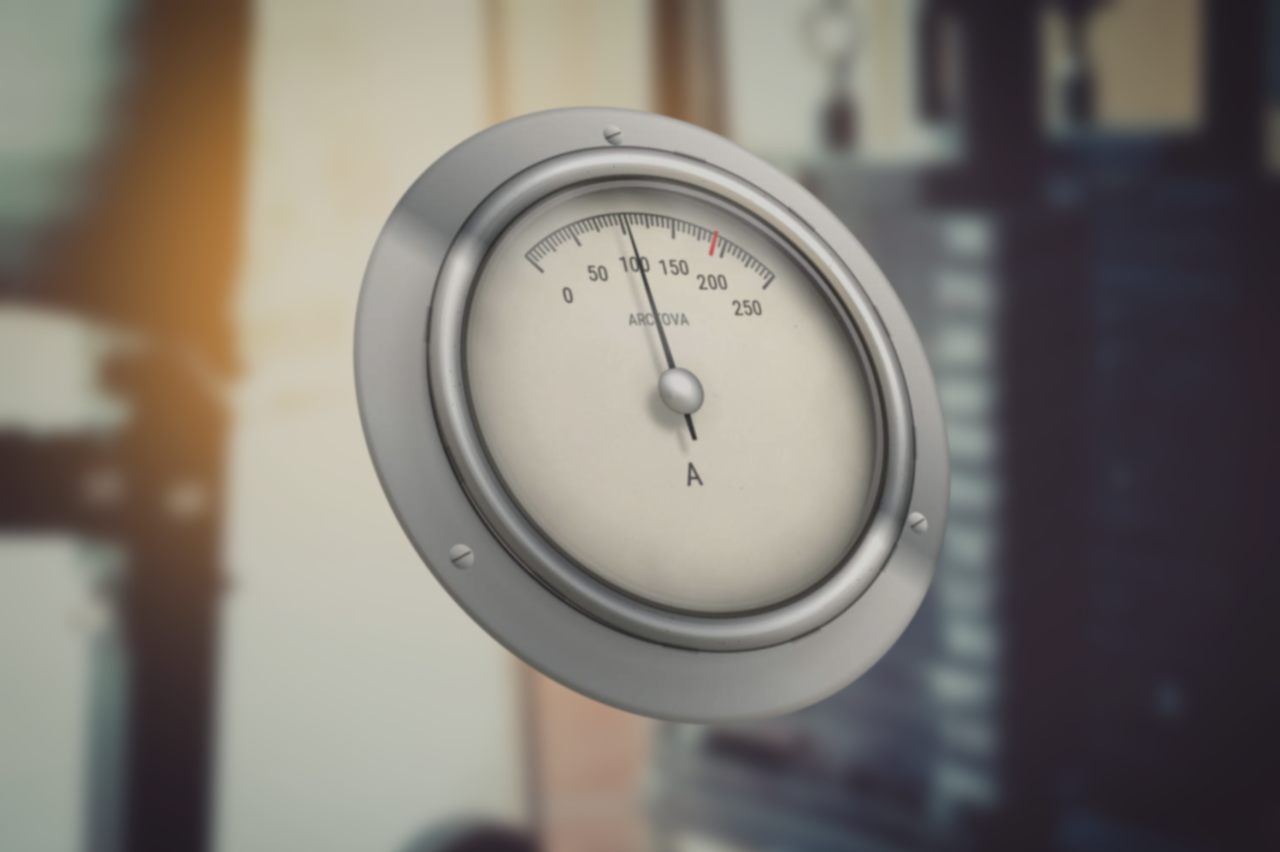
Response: 100A
